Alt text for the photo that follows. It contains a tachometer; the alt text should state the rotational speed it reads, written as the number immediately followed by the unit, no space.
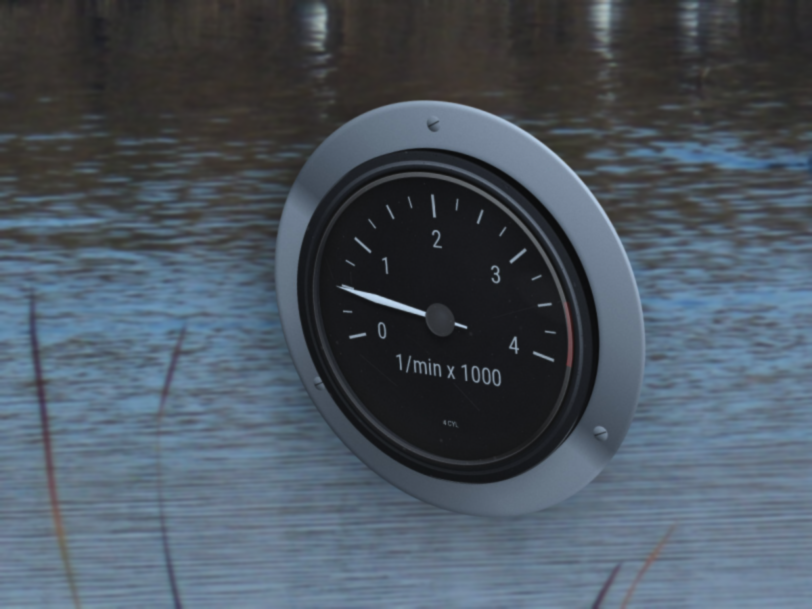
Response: 500rpm
